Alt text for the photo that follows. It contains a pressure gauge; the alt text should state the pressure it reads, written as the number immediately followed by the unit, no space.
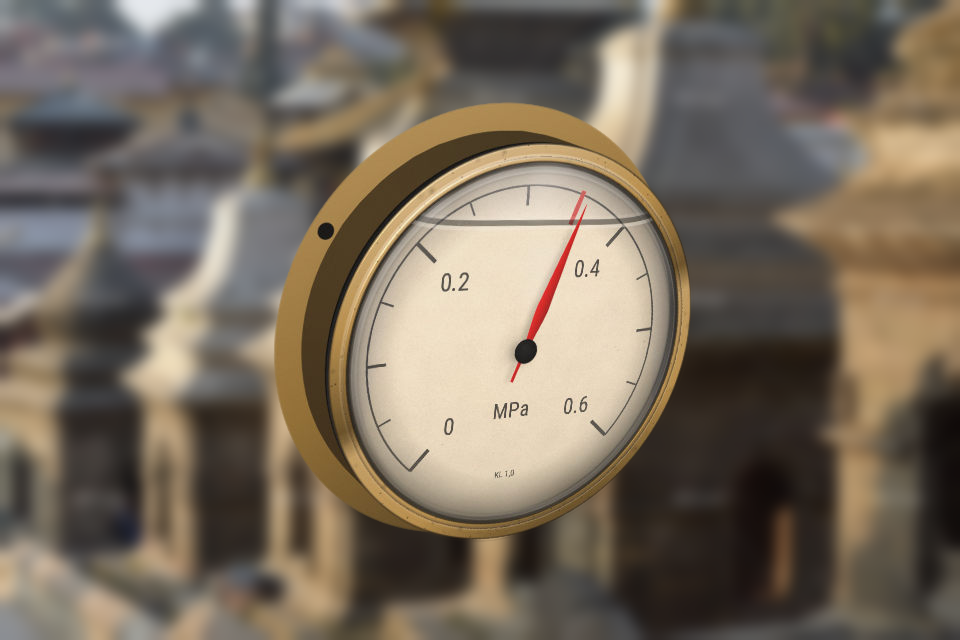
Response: 0.35MPa
